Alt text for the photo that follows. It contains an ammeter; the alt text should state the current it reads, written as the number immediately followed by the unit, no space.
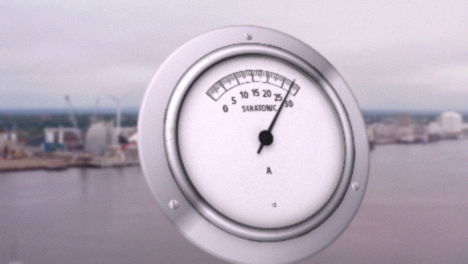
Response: 27.5A
